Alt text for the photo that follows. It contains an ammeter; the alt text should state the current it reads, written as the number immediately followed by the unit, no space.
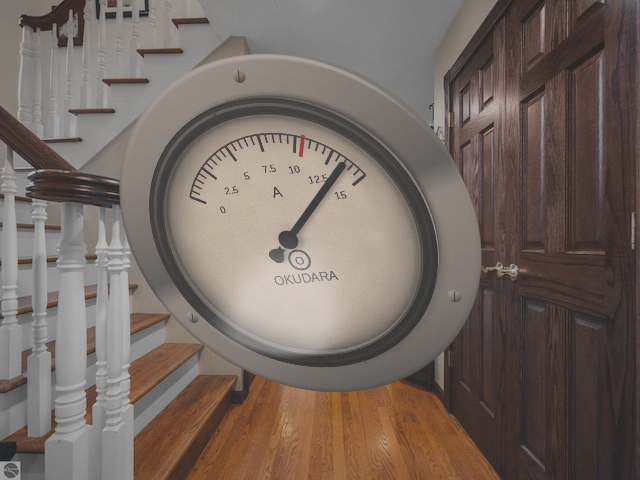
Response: 13.5A
